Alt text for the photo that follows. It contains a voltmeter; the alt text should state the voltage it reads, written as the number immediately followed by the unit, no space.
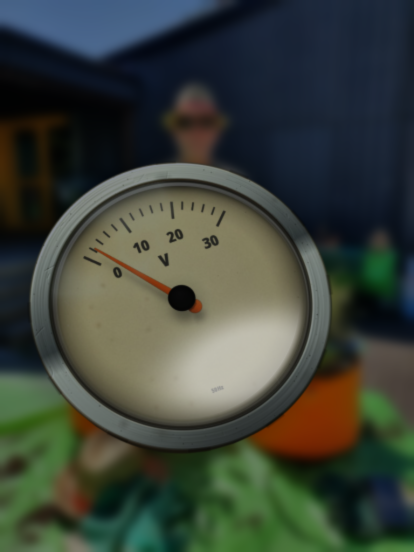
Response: 2V
